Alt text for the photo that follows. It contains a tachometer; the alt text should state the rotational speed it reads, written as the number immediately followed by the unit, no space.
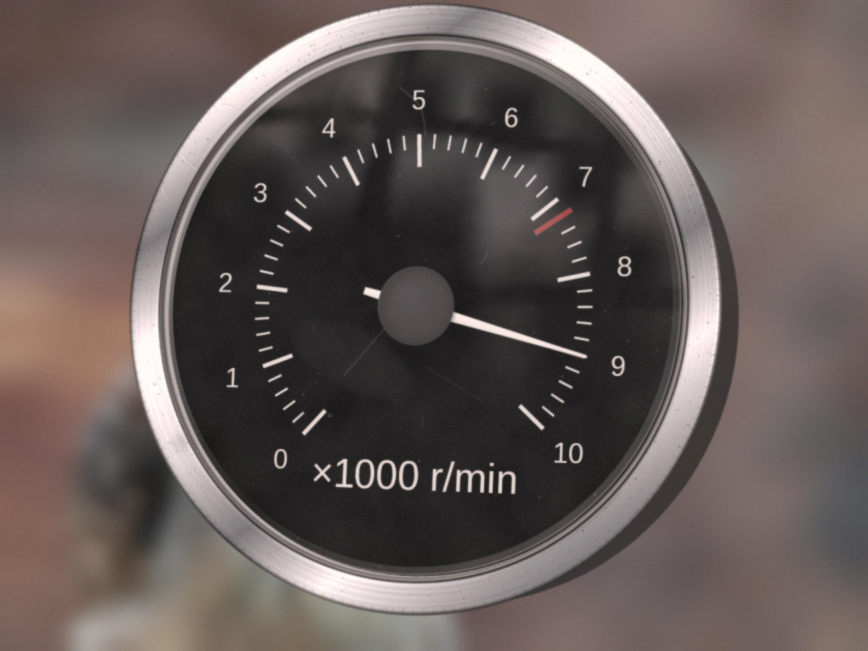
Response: 9000rpm
